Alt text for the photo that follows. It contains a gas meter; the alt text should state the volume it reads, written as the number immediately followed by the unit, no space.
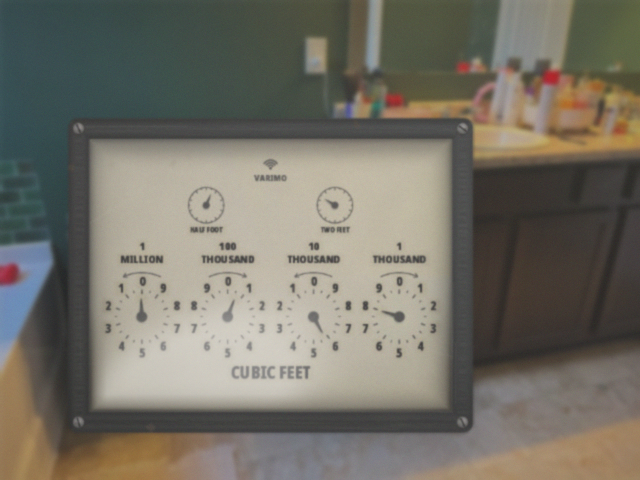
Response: 5800ft³
